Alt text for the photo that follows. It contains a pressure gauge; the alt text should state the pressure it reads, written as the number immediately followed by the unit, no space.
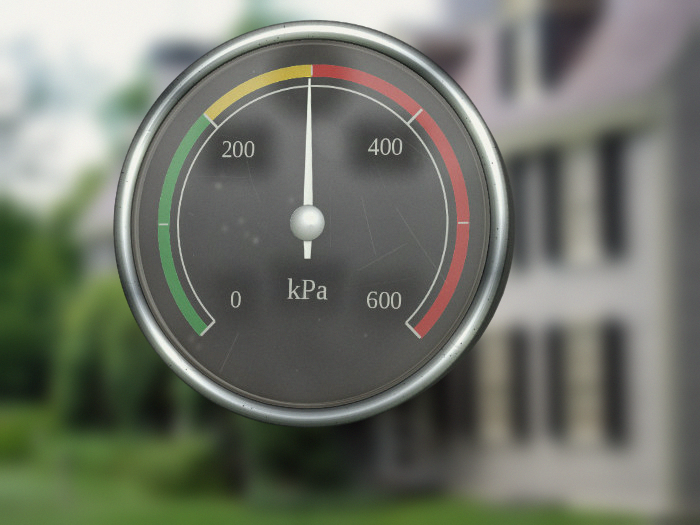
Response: 300kPa
